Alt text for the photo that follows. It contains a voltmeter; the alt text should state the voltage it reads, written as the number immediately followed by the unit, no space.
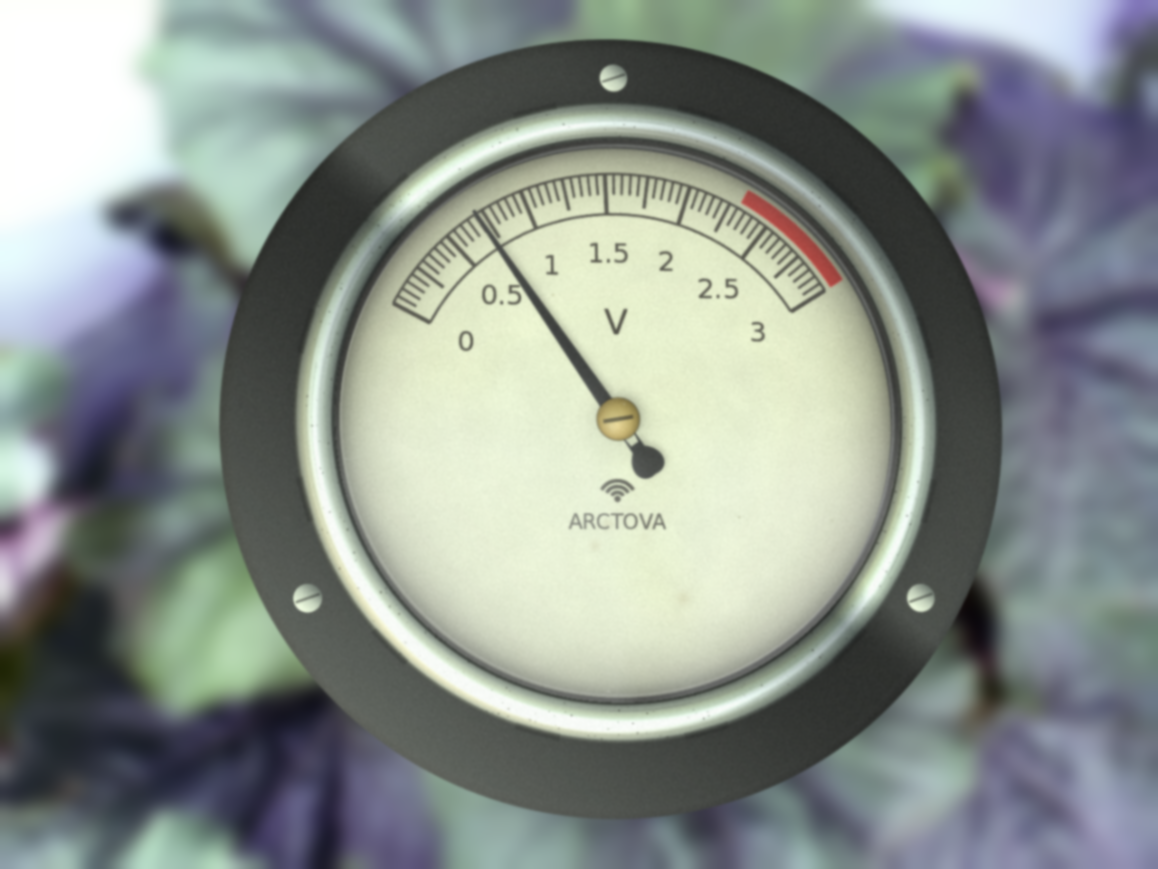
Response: 0.7V
